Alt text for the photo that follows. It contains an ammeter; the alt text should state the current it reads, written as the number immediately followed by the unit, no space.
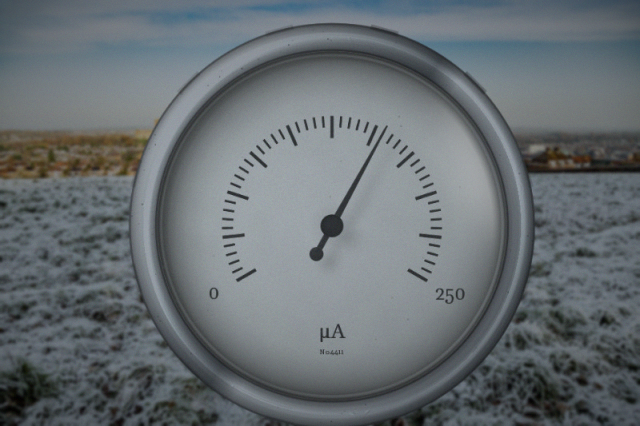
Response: 155µA
